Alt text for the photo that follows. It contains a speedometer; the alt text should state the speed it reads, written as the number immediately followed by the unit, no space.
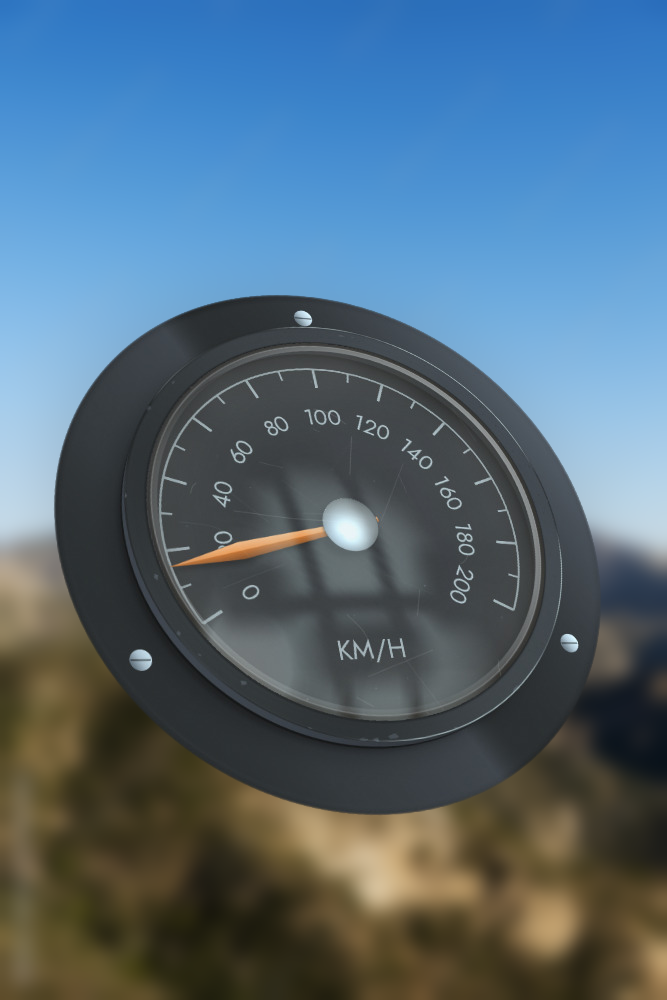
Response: 15km/h
